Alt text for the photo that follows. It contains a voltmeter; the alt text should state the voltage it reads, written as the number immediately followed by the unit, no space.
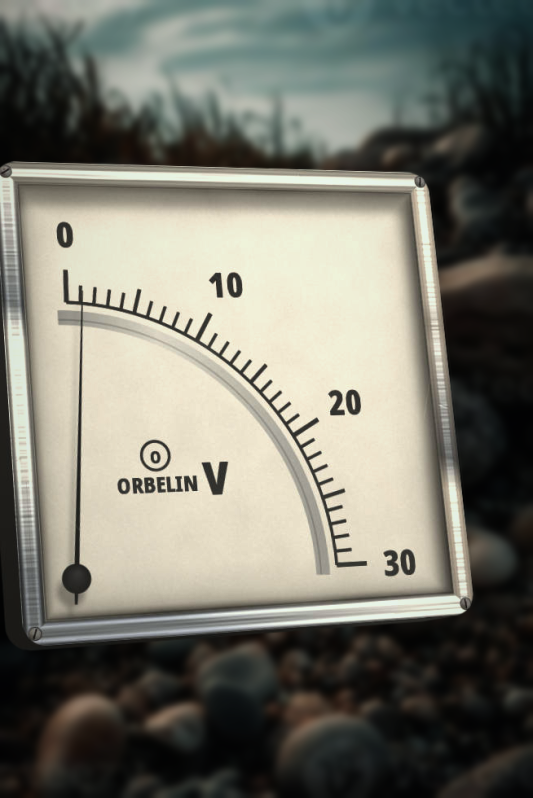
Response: 1V
